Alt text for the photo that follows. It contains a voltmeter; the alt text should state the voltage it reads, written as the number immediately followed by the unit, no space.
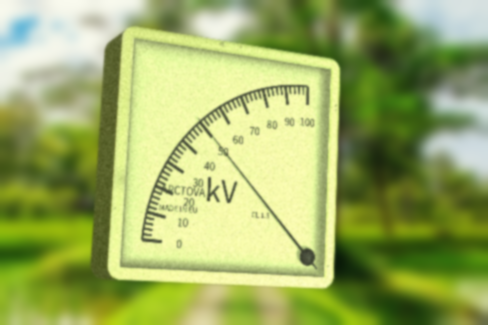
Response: 50kV
